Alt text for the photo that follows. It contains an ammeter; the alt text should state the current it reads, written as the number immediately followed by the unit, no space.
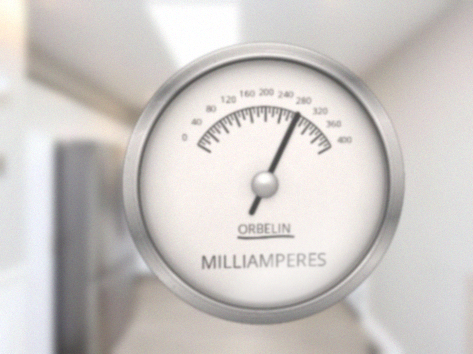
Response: 280mA
